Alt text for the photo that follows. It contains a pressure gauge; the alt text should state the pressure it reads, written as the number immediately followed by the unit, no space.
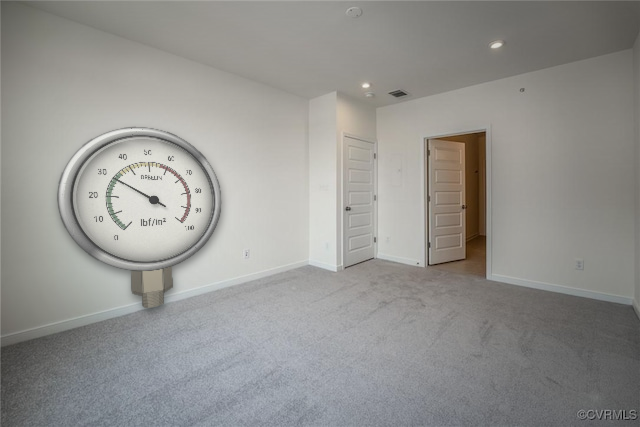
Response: 30psi
